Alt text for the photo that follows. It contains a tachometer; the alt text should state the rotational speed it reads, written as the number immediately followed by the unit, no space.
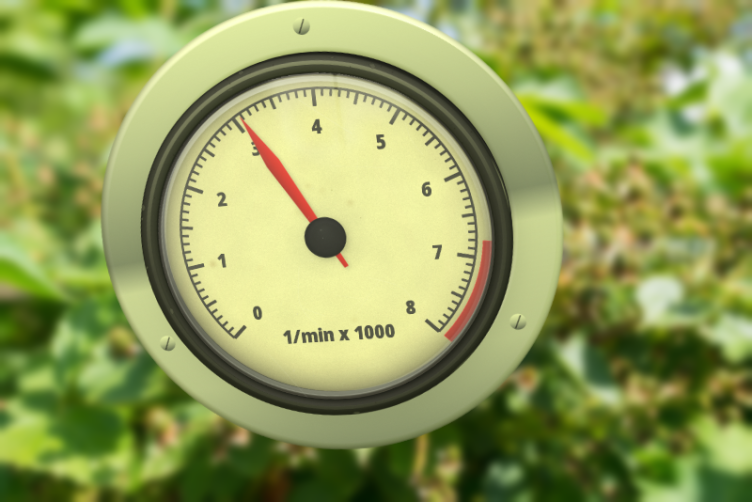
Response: 3100rpm
